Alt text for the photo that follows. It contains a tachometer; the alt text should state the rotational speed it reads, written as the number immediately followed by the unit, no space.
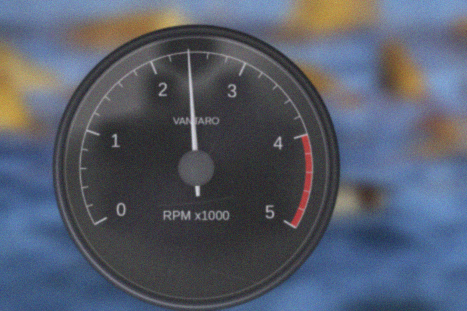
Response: 2400rpm
